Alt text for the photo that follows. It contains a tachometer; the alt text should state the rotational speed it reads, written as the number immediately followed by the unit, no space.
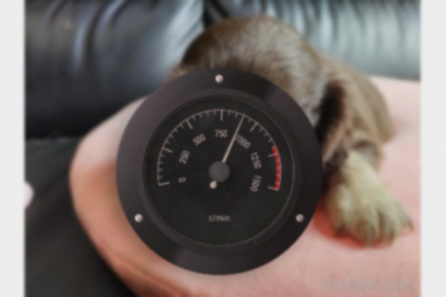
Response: 900rpm
